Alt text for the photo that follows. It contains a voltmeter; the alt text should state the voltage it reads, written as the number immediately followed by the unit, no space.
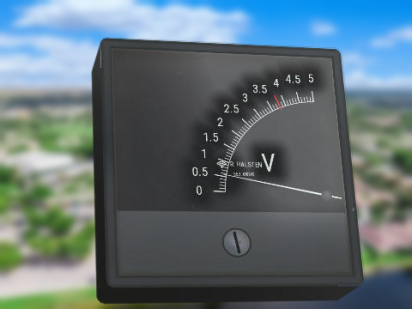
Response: 0.5V
